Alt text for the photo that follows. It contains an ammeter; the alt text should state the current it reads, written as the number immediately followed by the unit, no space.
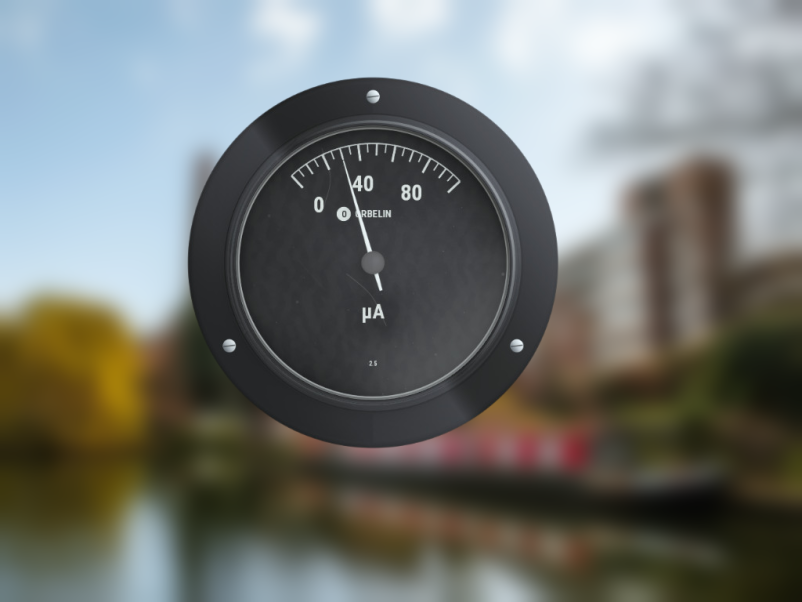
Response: 30µA
